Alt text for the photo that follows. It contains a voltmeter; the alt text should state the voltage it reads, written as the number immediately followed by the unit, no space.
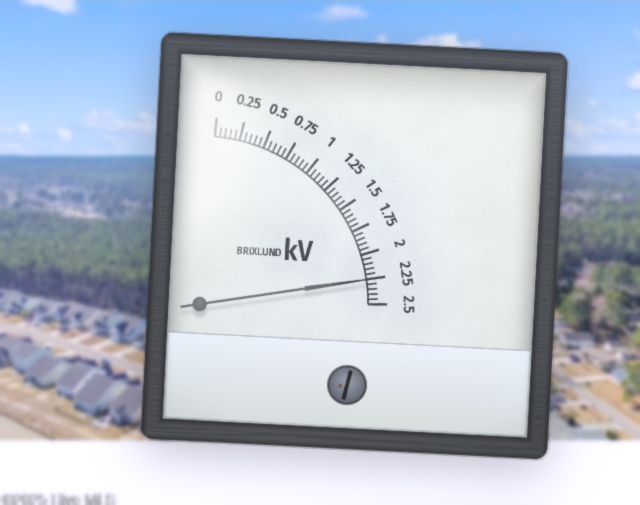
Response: 2.25kV
